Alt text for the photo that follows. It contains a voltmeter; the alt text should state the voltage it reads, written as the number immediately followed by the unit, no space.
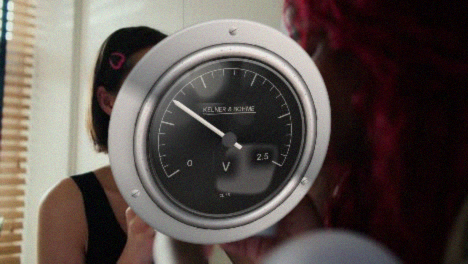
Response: 0.7V
